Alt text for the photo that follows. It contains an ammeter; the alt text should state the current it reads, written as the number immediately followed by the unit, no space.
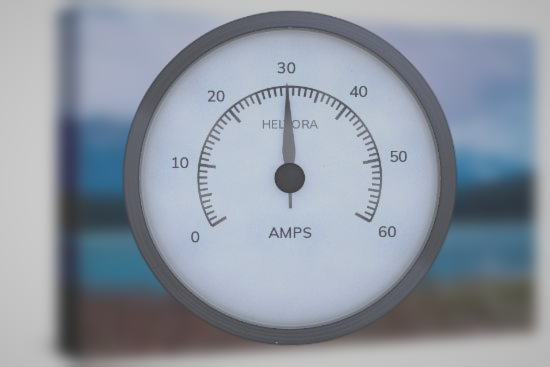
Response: 30A
